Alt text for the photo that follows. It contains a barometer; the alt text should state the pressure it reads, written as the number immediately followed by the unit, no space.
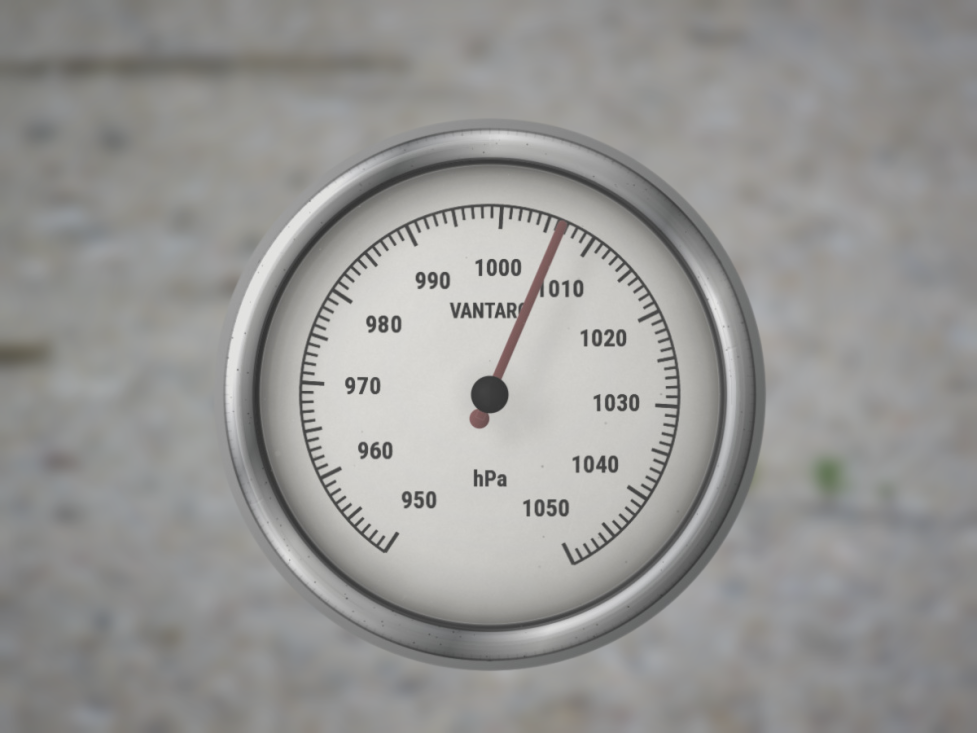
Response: 1006.5hPa
